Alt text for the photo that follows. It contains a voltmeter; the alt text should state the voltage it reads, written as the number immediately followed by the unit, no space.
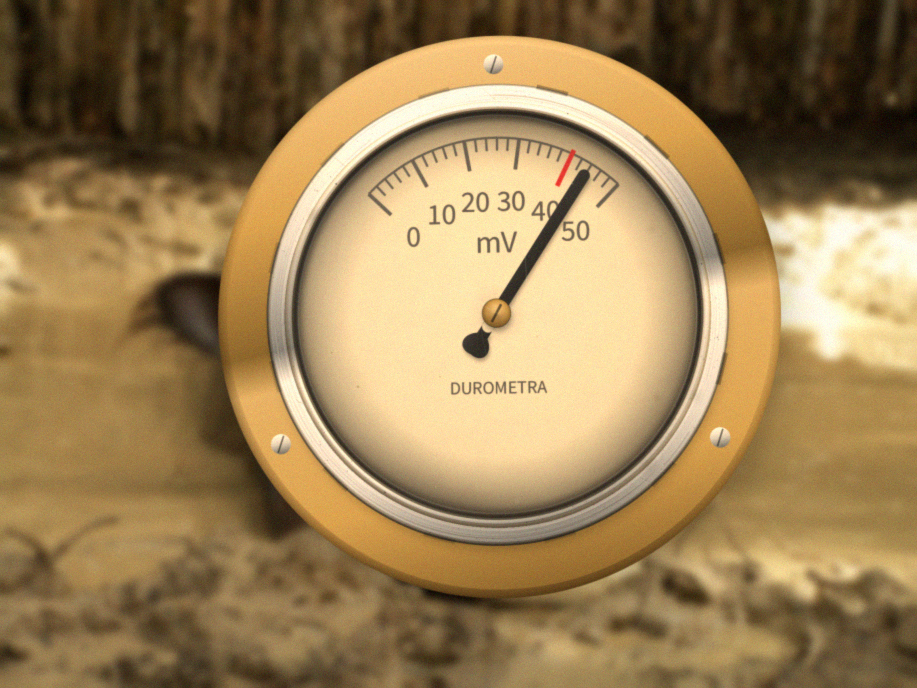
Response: 44mV
